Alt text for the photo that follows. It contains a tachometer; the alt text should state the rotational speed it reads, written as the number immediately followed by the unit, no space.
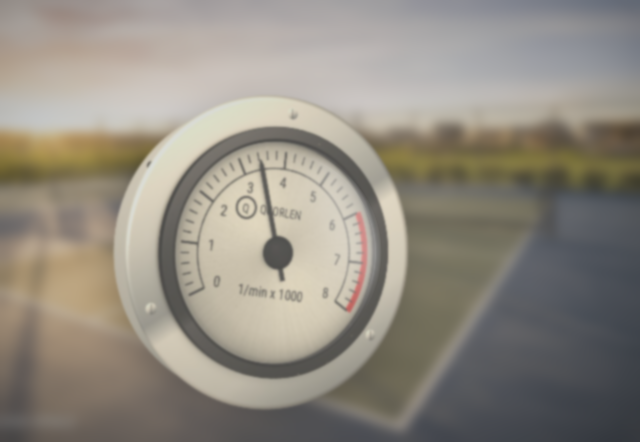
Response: 3400rpm
